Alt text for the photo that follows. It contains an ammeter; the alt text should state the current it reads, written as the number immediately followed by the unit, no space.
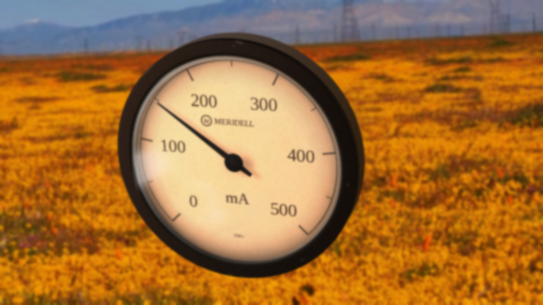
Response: 150mA
